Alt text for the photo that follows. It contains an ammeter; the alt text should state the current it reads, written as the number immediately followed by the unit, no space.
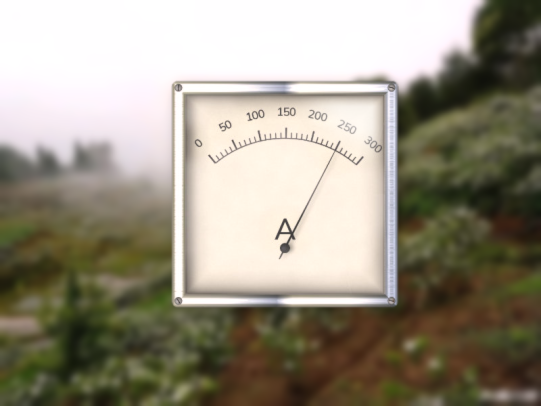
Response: 250A
